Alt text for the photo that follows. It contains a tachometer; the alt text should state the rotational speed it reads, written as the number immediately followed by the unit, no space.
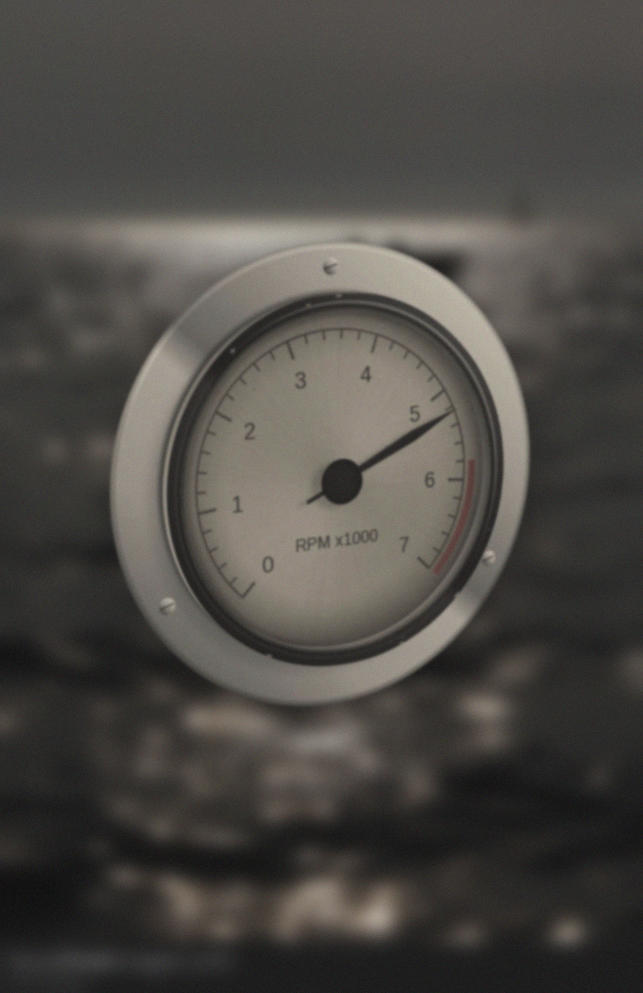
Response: 5200rpm
